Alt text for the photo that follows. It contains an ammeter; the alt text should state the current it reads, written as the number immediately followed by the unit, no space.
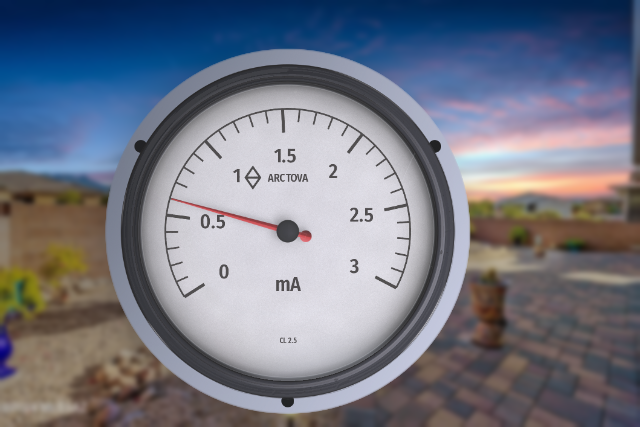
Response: 0.6mA
